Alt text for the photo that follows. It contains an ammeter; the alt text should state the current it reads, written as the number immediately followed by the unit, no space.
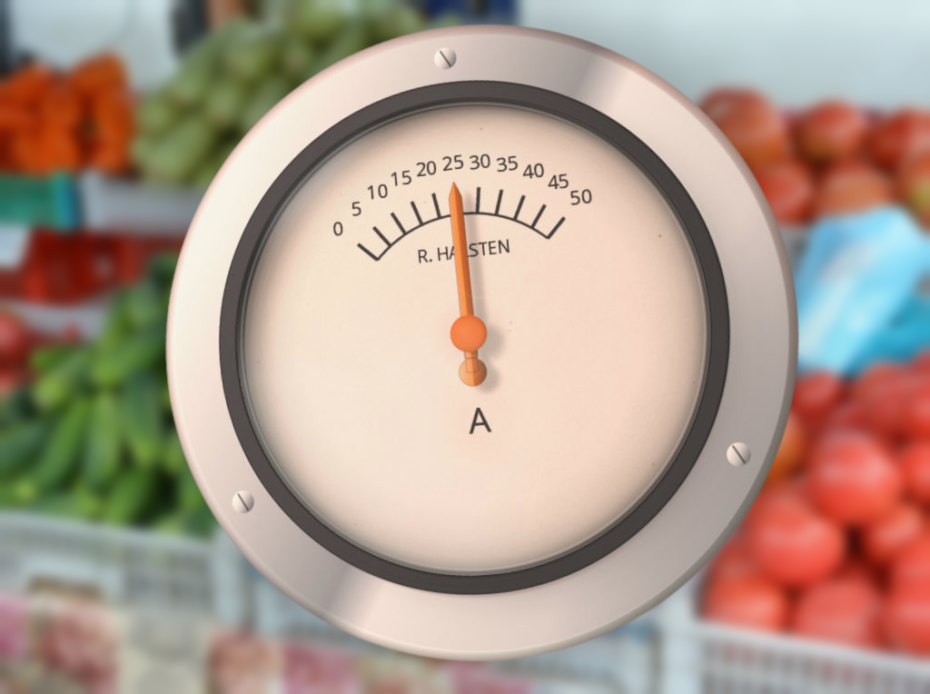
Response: 25A
